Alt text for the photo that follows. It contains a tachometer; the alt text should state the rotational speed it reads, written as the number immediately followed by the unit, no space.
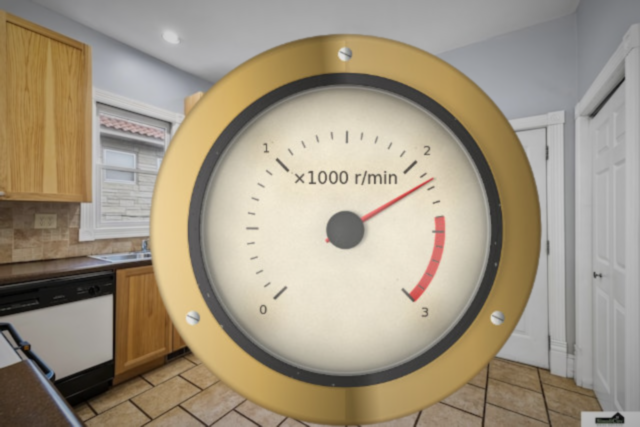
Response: 2150rpm
